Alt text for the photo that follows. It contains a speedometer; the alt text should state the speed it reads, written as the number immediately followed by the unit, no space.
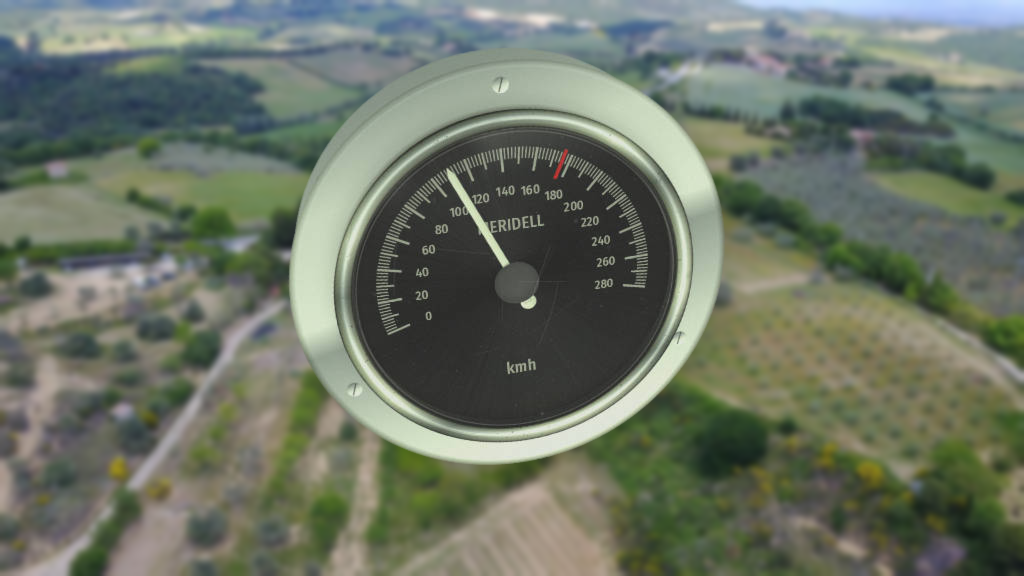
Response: 110km/h
